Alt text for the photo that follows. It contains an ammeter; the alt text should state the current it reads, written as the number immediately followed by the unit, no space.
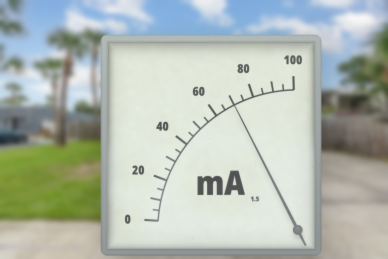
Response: 70mA
